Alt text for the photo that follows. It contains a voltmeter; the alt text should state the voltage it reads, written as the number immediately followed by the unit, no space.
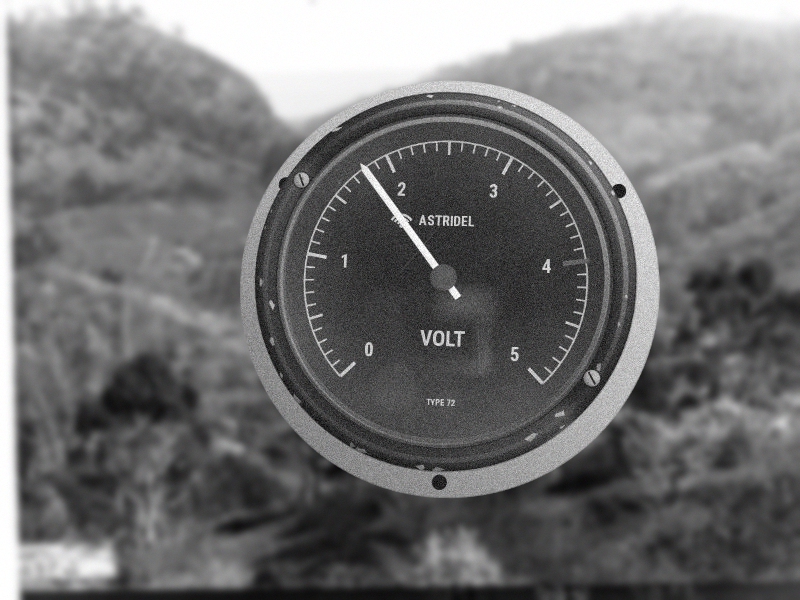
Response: 1.8V
